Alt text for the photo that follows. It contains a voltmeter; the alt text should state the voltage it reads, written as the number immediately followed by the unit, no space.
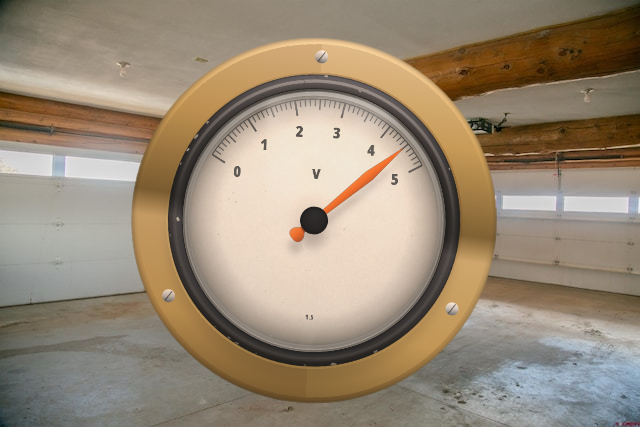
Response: 4.5V
